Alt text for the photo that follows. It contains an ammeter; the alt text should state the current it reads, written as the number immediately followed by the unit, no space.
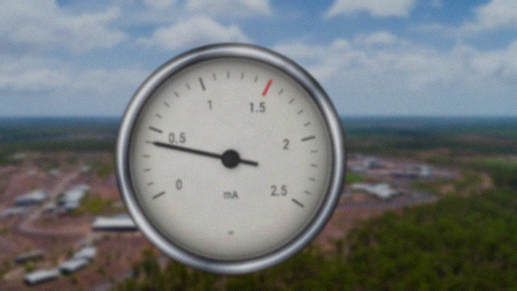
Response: 0.4mA
